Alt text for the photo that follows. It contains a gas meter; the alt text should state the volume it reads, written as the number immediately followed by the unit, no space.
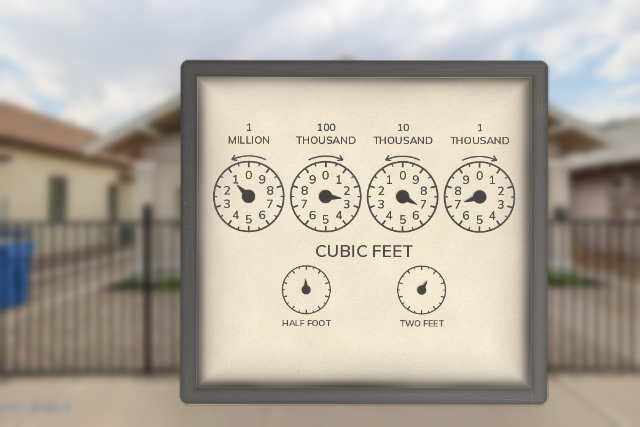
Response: 126700ft³
